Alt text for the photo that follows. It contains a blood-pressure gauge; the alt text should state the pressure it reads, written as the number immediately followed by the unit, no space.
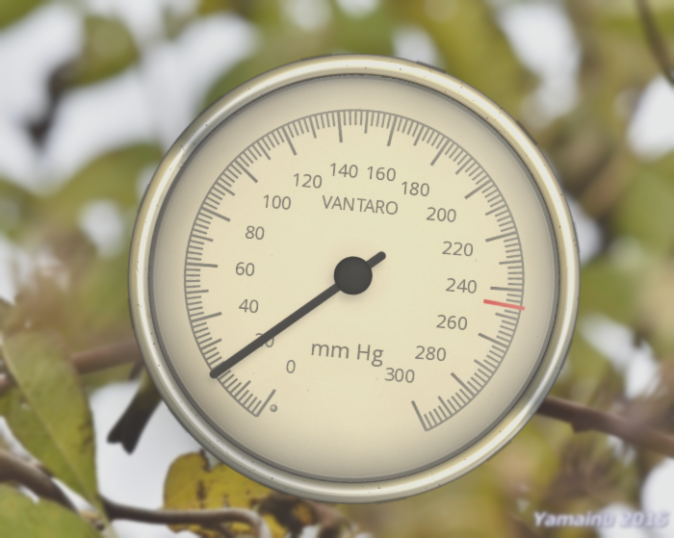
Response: 20mmHg
